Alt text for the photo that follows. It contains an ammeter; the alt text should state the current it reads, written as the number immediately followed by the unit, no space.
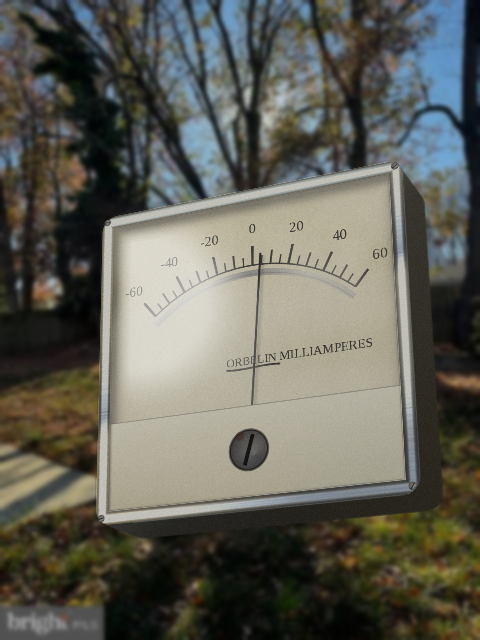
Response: 5mA
